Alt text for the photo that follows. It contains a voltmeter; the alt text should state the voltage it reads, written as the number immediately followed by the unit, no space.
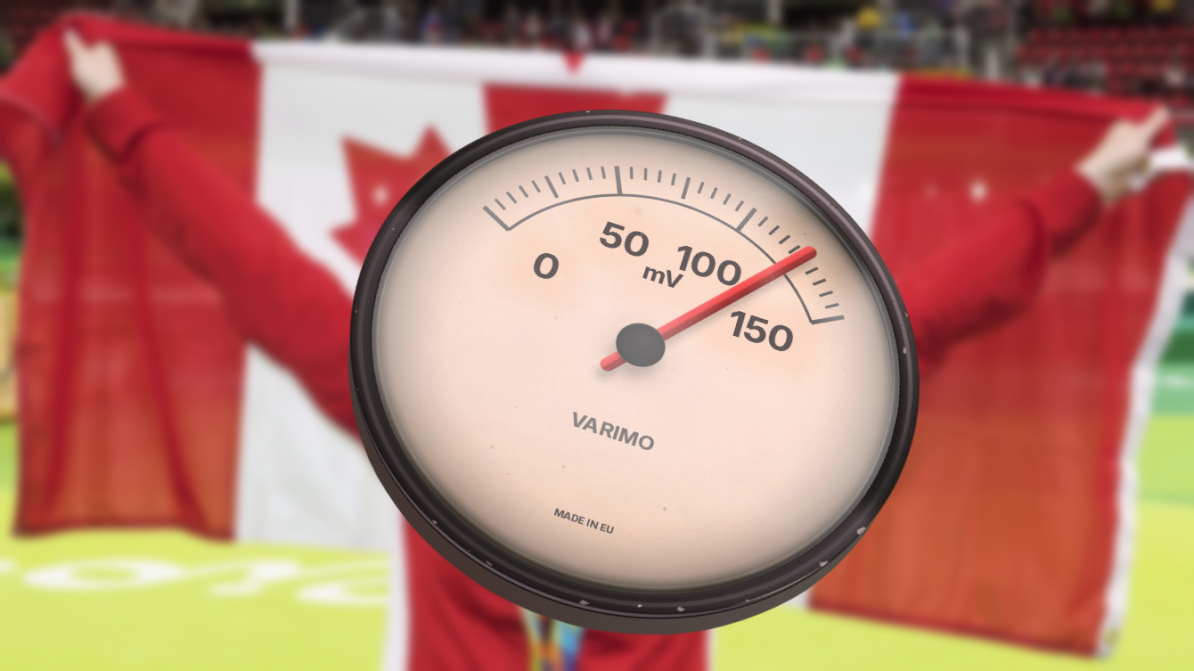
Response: 125mV
